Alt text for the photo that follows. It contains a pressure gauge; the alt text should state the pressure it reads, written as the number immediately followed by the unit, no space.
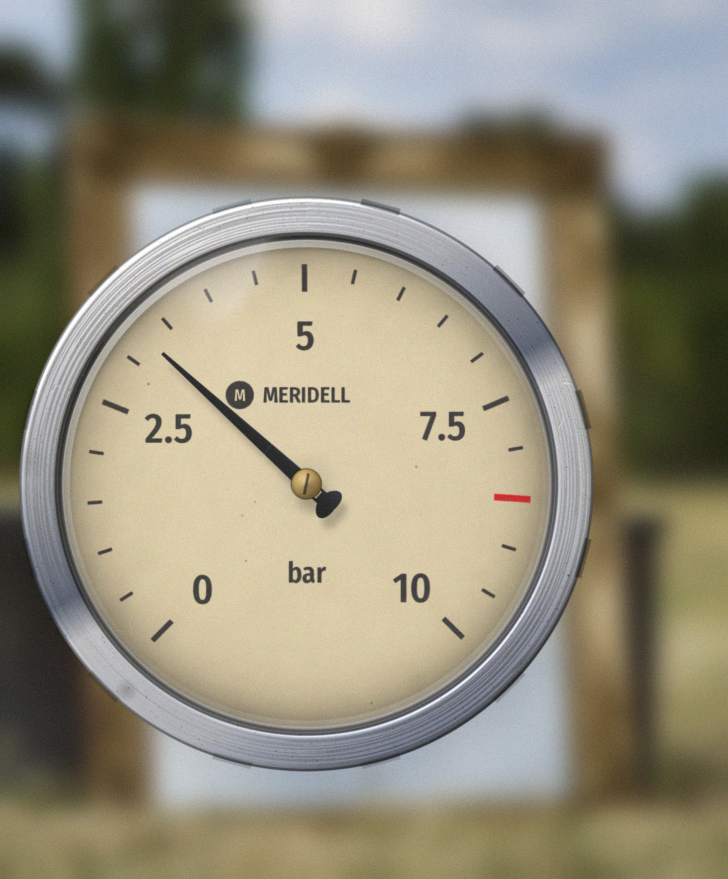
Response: 3.25bar
